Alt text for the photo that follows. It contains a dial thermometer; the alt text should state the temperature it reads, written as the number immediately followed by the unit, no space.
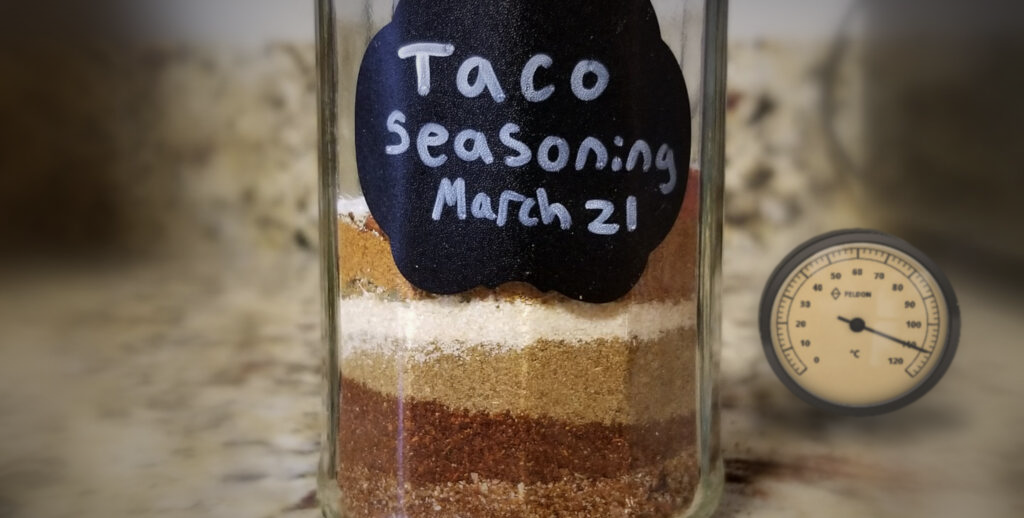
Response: 110°C
